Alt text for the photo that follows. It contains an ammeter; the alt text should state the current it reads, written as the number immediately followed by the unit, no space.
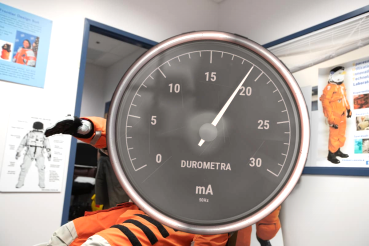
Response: 19mA
